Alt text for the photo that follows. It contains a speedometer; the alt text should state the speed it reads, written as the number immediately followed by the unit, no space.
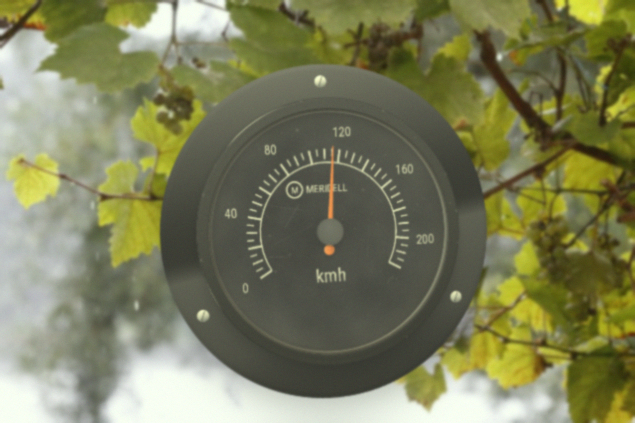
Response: 115km/h
